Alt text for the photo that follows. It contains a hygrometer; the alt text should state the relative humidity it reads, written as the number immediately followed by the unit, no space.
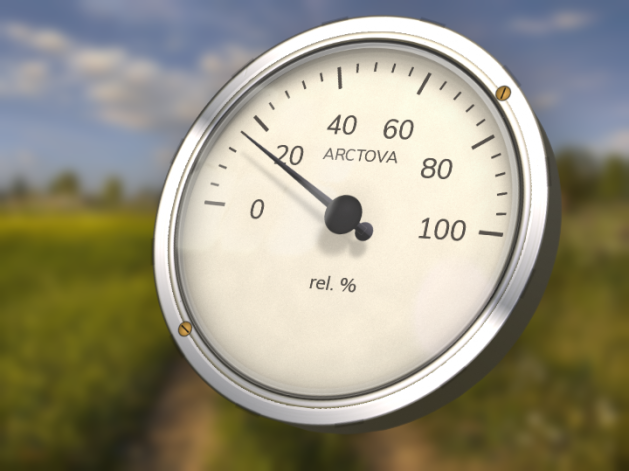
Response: 16%
